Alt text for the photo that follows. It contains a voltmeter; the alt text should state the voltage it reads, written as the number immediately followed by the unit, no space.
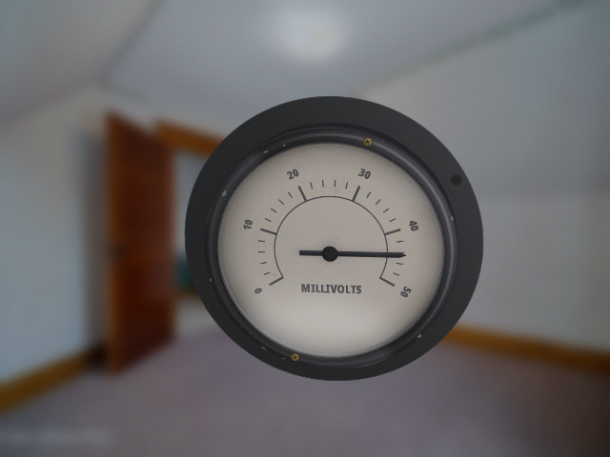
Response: 44mV
